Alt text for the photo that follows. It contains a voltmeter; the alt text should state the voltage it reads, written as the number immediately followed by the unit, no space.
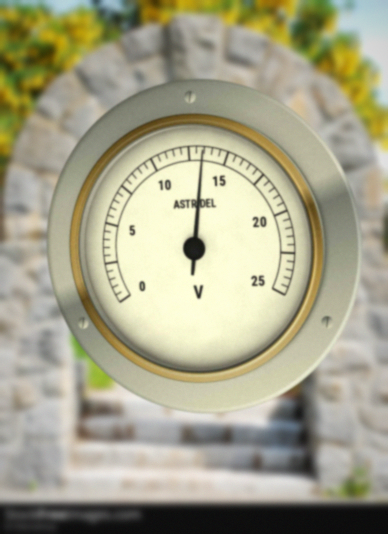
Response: 13.5V
